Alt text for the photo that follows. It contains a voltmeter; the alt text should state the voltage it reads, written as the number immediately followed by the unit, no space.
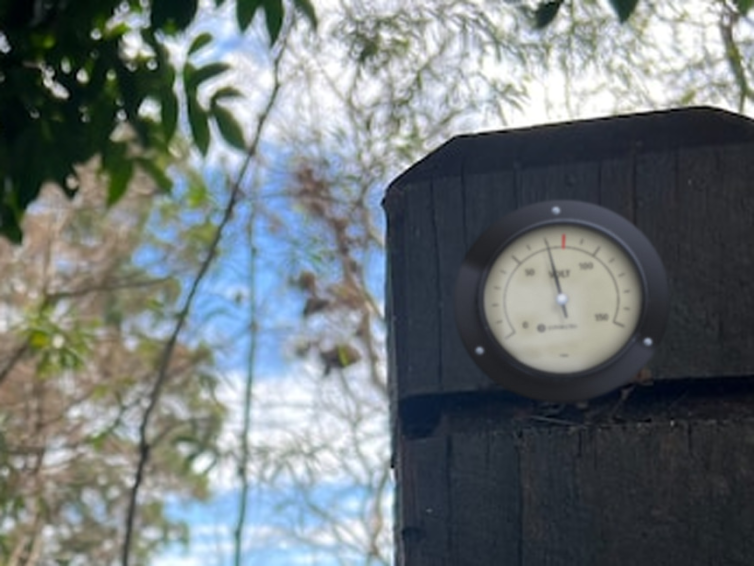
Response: 70V
